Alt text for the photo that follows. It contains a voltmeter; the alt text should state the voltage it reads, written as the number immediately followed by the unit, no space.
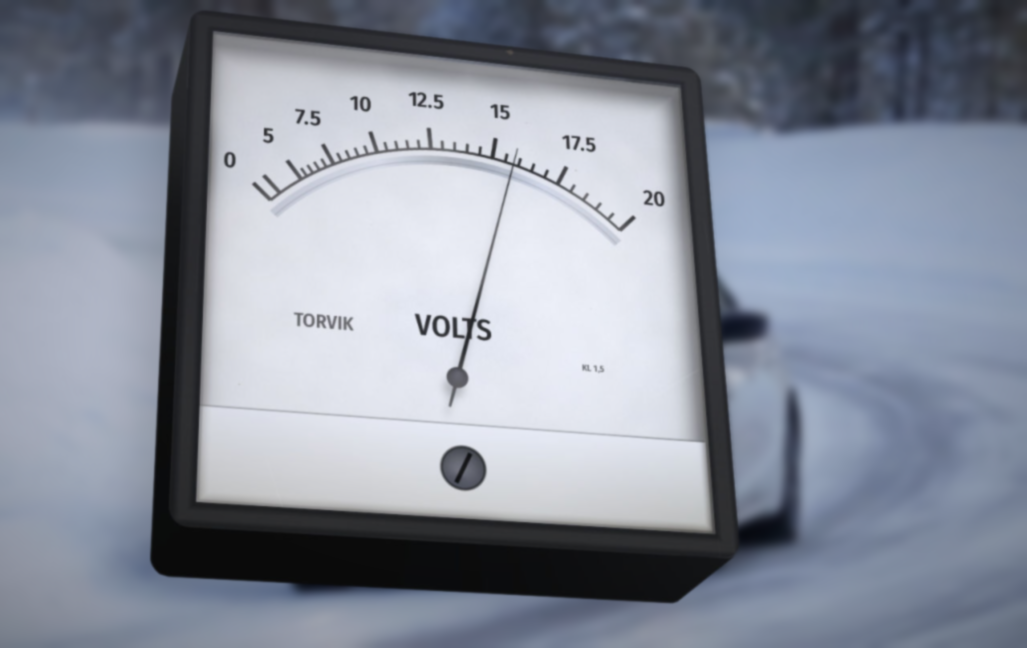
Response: 15.75V
